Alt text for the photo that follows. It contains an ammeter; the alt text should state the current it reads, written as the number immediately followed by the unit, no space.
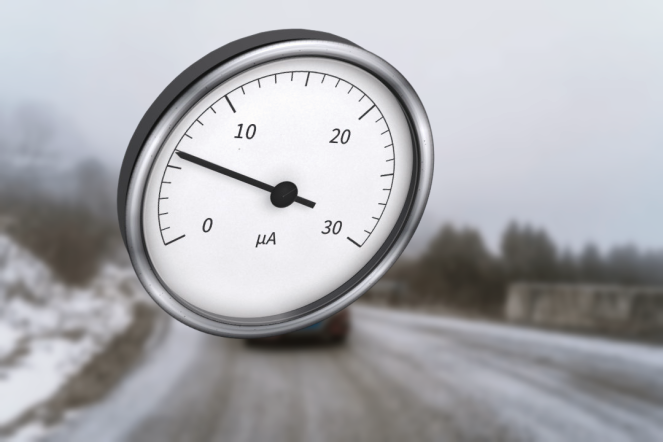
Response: 6µA
